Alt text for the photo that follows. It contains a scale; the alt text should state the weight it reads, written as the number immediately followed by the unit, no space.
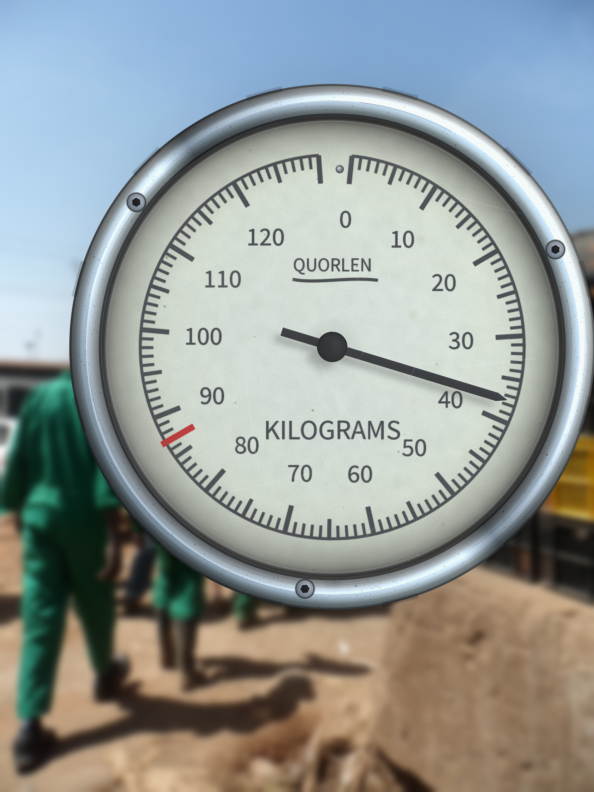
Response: 37.5kg
